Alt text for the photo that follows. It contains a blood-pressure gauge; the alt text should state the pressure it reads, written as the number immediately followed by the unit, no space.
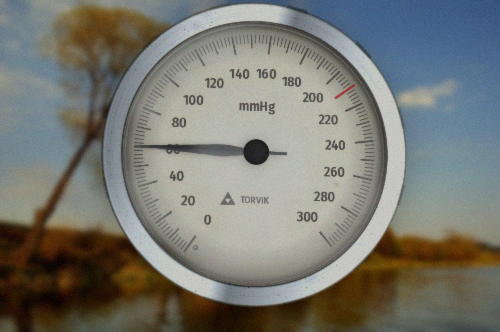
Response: 60mmHg
